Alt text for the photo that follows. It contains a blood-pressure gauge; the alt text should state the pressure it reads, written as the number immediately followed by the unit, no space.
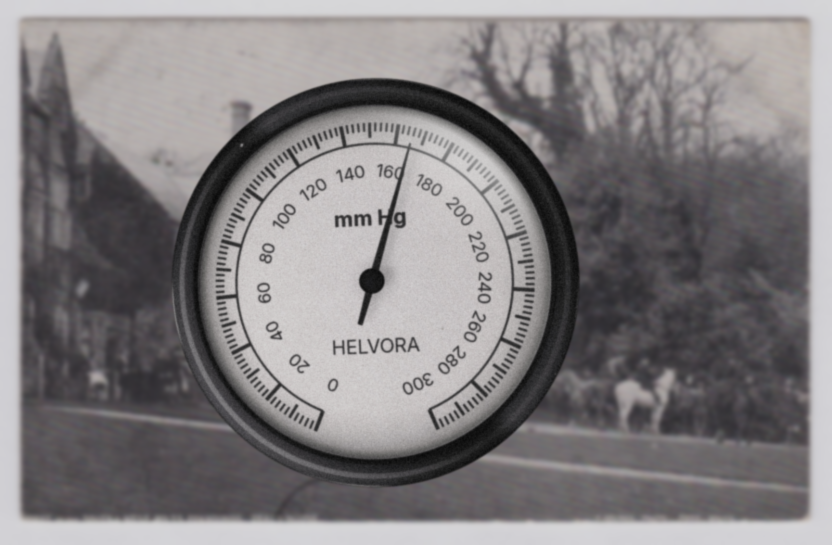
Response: 166mmHg
